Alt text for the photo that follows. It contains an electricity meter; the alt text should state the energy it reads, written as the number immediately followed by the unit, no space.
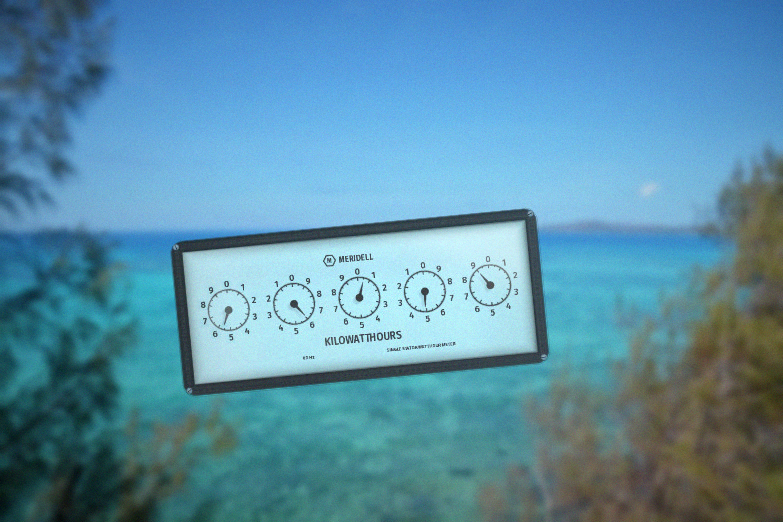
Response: 56049kWh
